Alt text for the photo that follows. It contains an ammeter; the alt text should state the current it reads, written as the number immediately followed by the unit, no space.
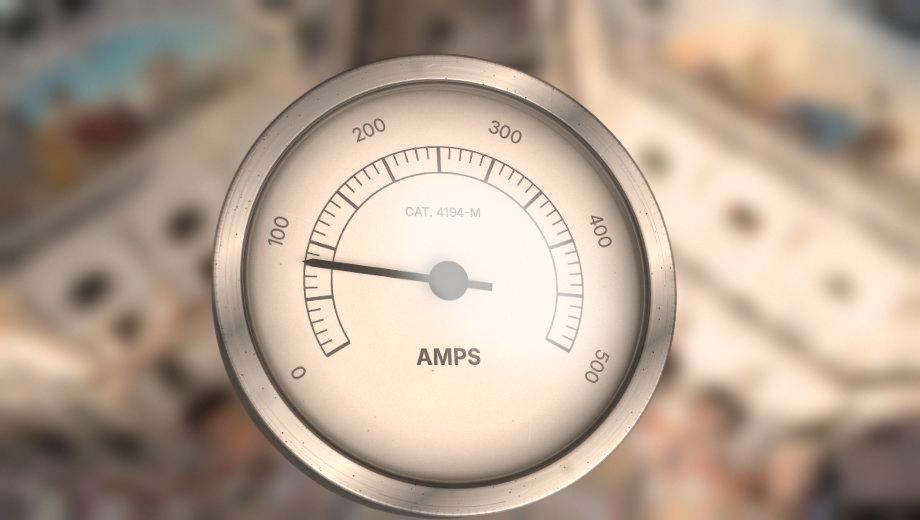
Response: 80A
